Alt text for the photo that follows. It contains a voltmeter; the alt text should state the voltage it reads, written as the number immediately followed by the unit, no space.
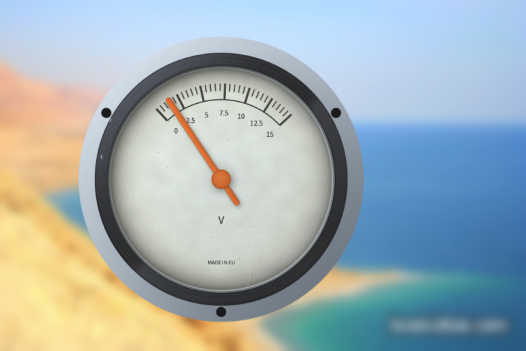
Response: 1.5V
